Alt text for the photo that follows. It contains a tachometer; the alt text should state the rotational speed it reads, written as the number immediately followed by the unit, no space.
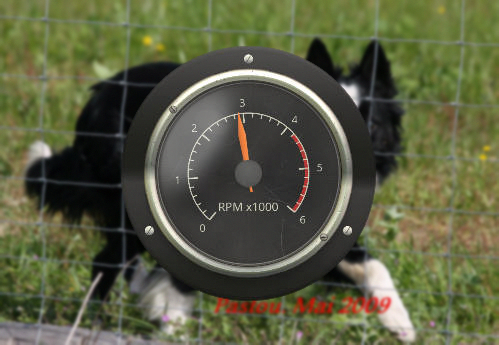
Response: 2900rpm
